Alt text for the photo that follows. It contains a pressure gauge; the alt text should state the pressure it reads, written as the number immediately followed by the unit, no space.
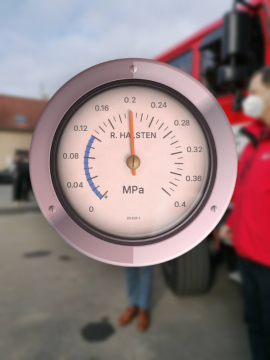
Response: 0.2MPa
